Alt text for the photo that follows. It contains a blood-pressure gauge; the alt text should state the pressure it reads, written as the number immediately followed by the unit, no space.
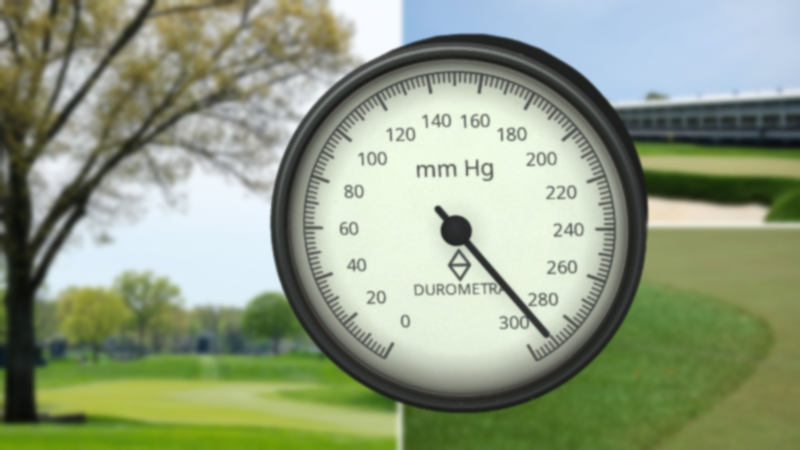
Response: 290mmHg
